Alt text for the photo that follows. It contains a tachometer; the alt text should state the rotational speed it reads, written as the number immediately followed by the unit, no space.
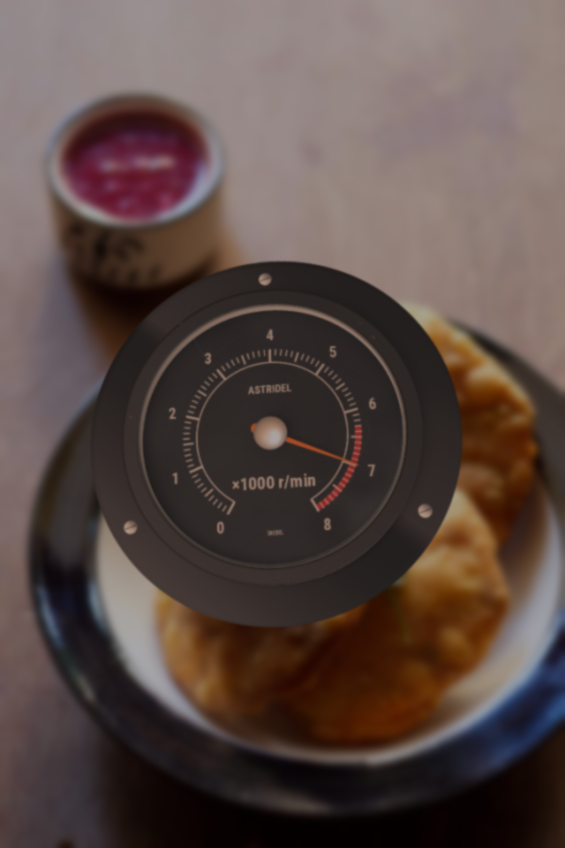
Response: 7000rpm
